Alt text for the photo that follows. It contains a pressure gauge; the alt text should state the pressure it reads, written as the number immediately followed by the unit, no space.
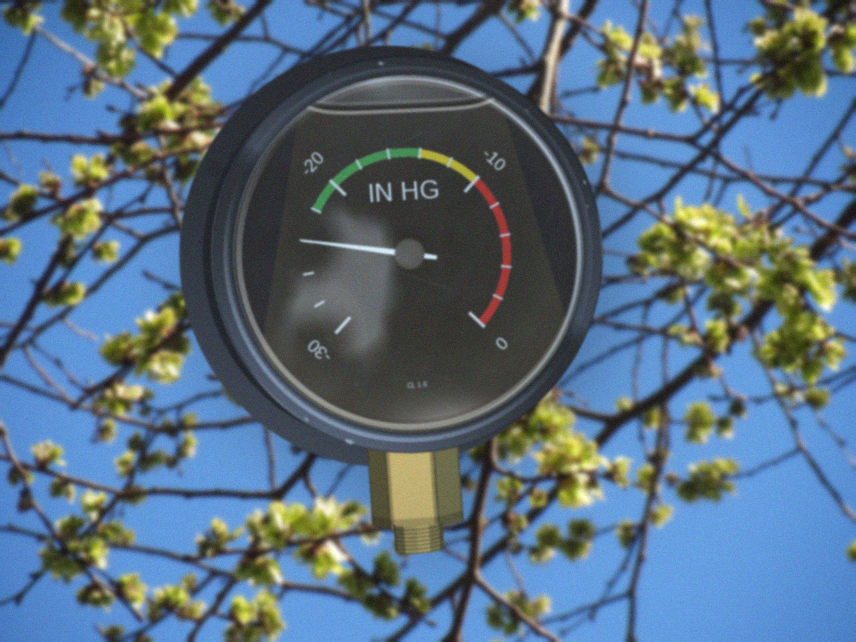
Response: -24inHg
